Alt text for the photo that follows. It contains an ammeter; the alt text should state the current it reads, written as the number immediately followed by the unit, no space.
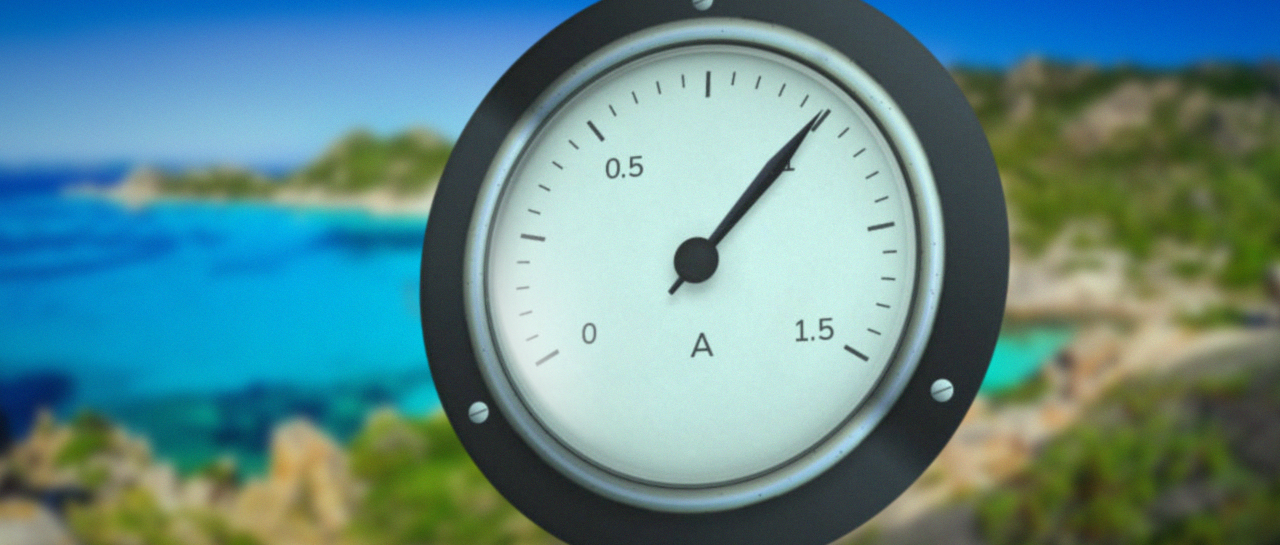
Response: 1A
